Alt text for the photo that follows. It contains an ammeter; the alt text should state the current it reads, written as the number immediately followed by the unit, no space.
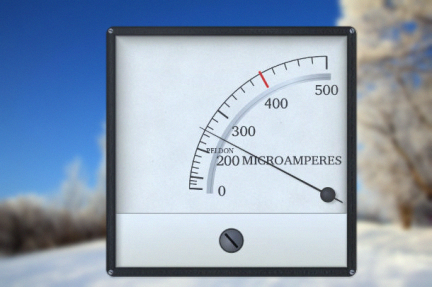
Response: 250µA
